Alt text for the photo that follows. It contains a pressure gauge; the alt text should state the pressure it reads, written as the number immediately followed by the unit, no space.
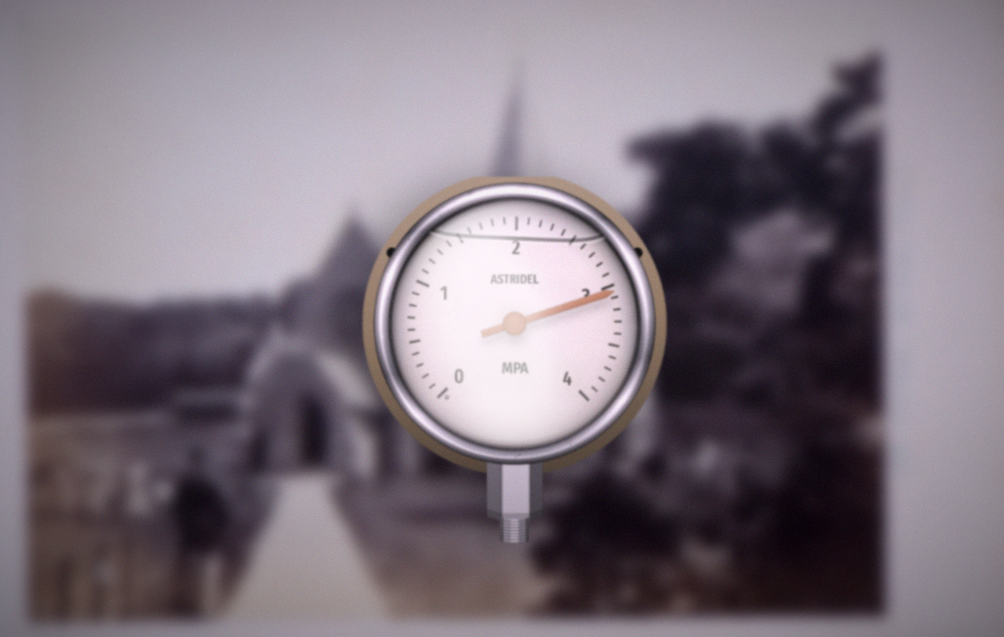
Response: 3.05MPa
